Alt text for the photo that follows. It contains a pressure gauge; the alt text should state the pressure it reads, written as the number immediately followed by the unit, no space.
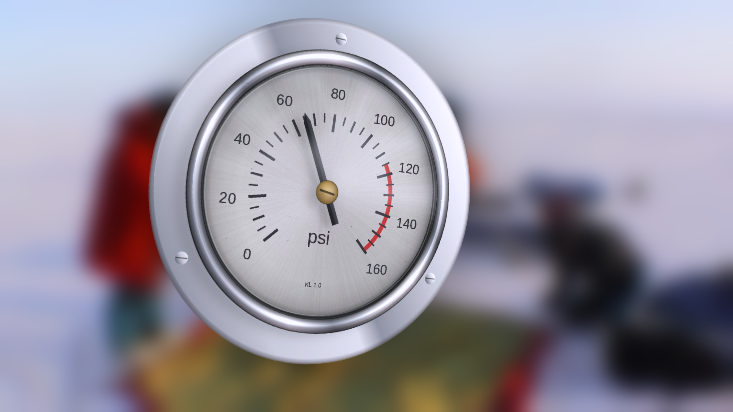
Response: 65psi
